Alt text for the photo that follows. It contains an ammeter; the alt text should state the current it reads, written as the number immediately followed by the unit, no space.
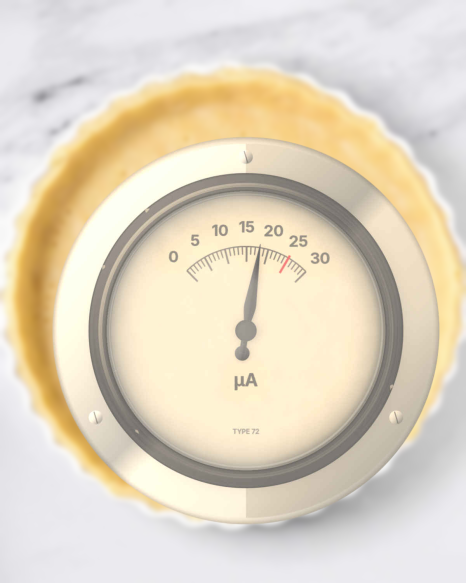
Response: 18µA
